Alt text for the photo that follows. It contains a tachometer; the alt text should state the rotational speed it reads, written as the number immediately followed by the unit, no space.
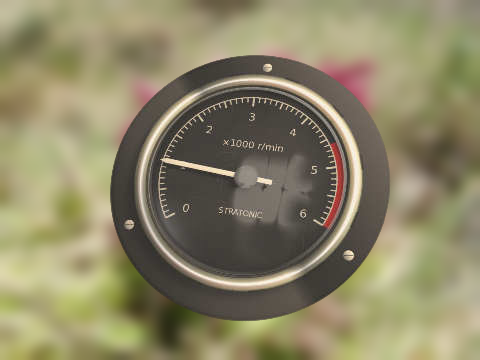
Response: 1000rpm
